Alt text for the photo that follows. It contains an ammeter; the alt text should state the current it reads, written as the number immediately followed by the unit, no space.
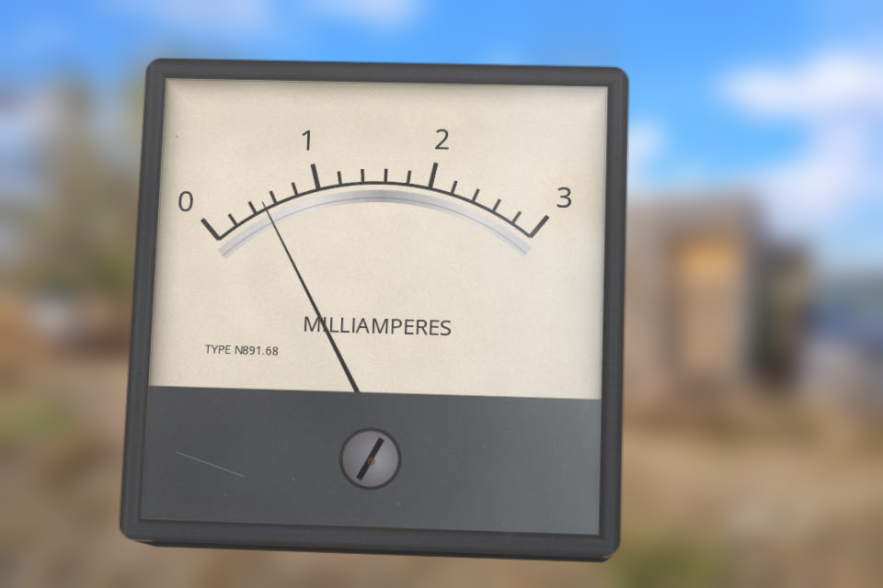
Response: 0.5mA
